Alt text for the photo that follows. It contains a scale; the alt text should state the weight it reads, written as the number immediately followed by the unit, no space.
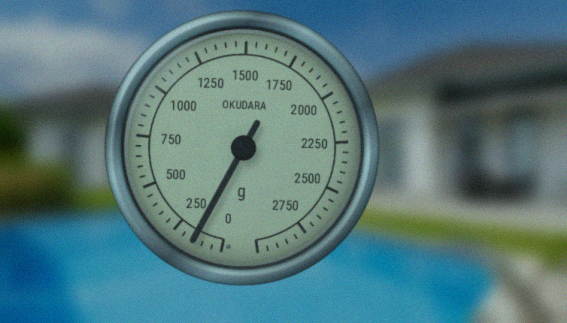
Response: 150g
